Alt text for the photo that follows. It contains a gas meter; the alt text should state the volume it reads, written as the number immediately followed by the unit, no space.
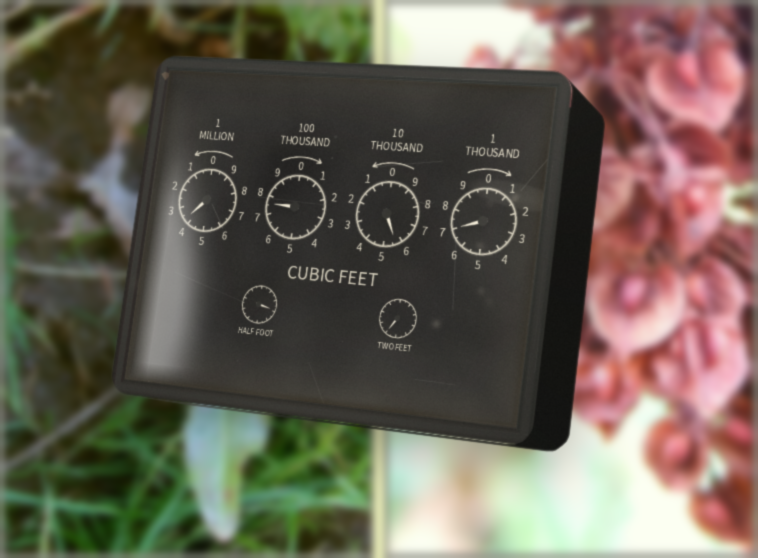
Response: 375700ft³
